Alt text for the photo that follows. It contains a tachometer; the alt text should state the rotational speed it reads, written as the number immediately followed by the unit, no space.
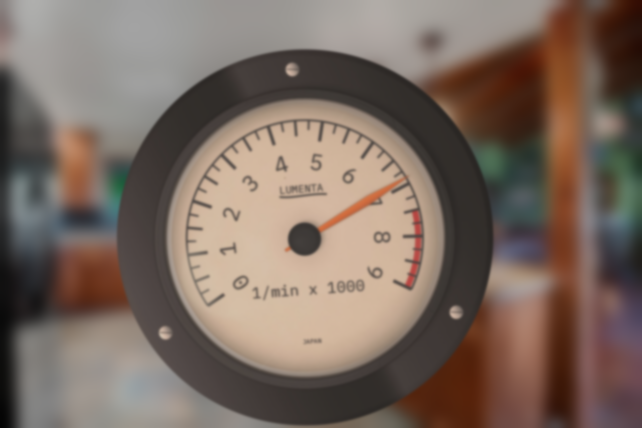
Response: 6875rpm
